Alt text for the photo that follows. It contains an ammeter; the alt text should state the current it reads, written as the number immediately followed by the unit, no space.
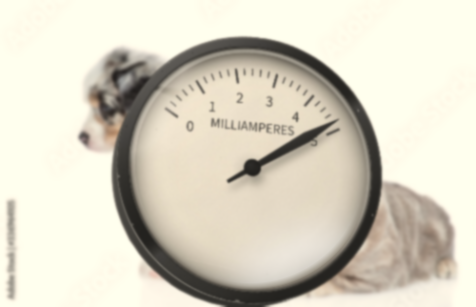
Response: 4.8mA
